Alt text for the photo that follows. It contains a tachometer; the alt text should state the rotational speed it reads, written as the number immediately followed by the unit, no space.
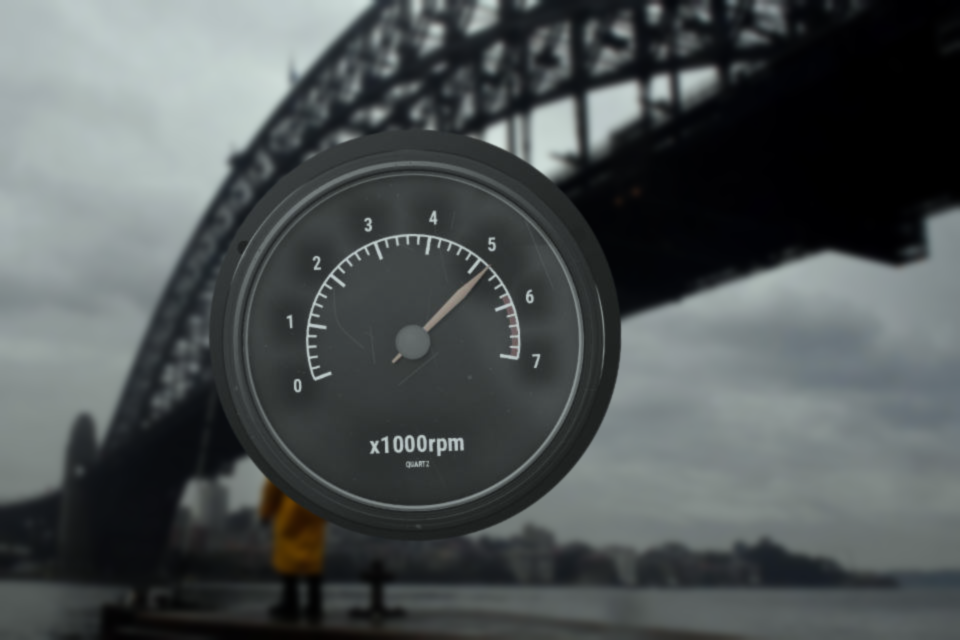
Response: 5200rpm
